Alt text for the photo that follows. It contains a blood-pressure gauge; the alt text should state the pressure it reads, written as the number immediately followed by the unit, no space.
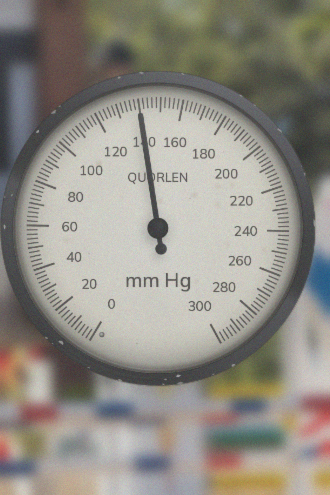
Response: 140mmHg
